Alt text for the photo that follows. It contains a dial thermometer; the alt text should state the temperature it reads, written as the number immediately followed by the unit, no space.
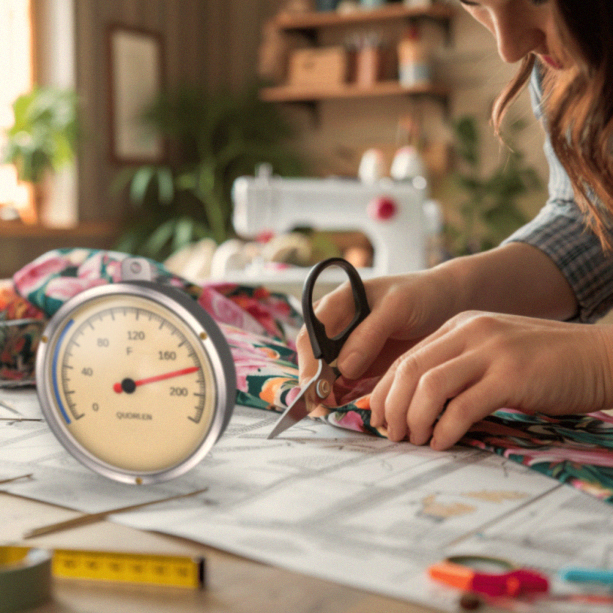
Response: 180°F
